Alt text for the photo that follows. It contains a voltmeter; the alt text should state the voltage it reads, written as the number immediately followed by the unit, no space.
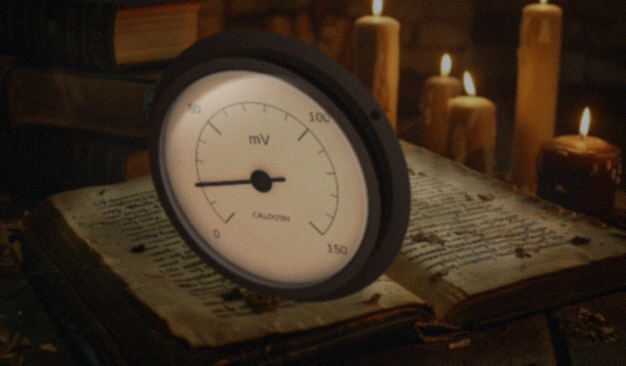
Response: 20mV
